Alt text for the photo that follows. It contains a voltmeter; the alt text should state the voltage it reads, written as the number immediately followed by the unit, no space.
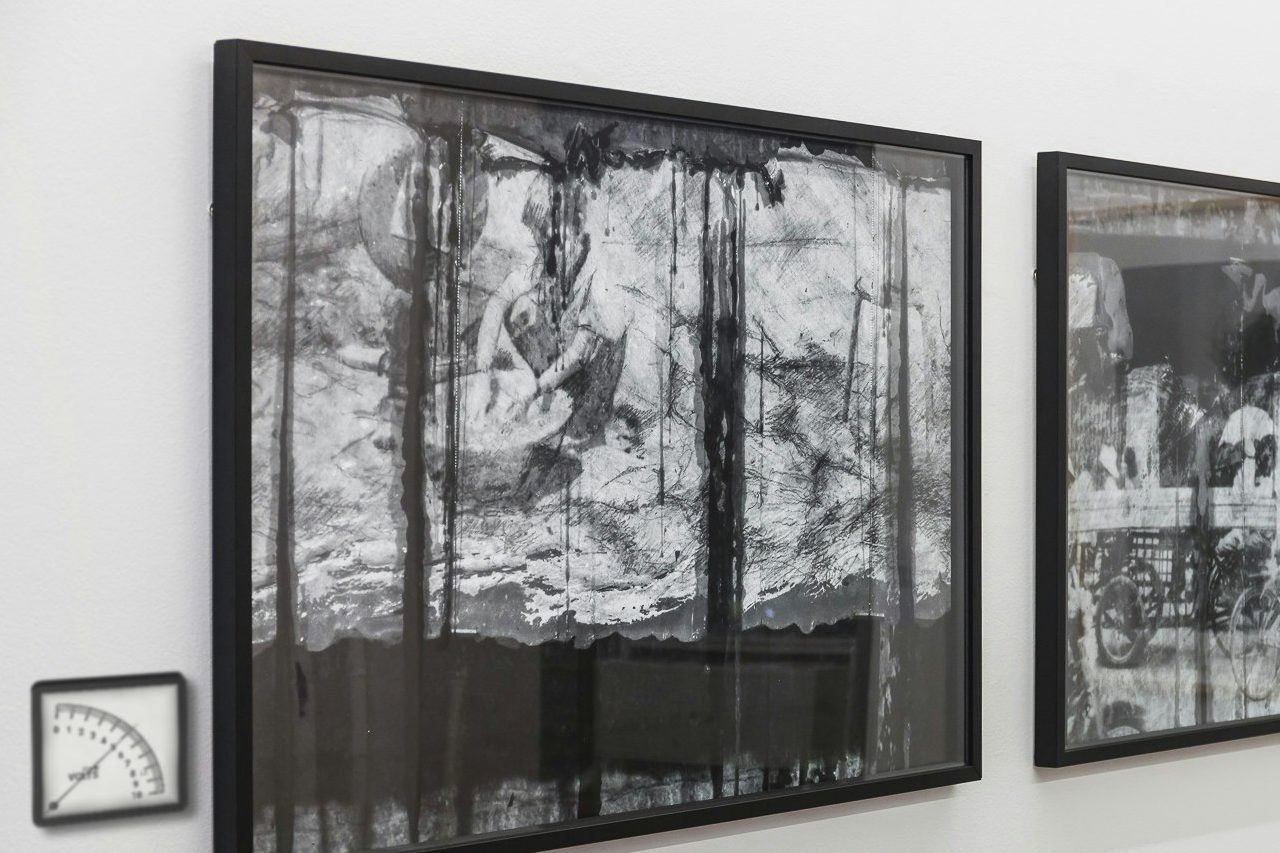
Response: 5V
